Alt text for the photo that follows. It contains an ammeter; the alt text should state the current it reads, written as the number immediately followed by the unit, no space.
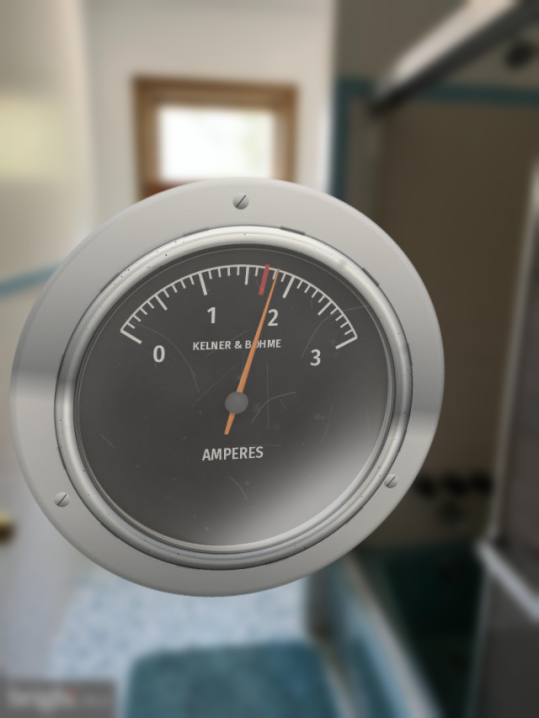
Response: 1.8A
